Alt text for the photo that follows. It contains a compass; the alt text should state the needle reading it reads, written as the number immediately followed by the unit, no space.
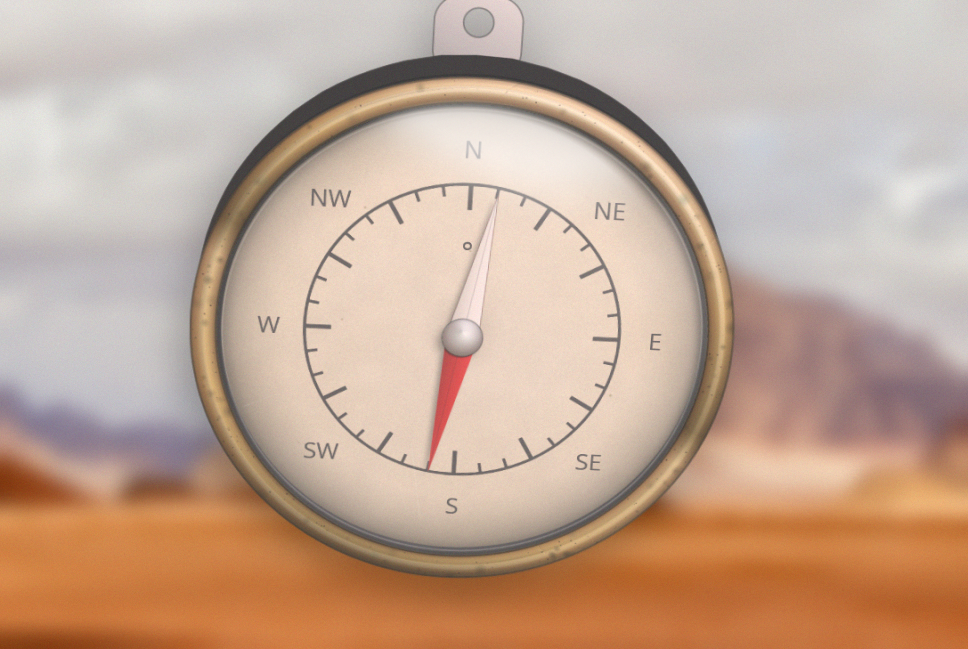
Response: 190°
